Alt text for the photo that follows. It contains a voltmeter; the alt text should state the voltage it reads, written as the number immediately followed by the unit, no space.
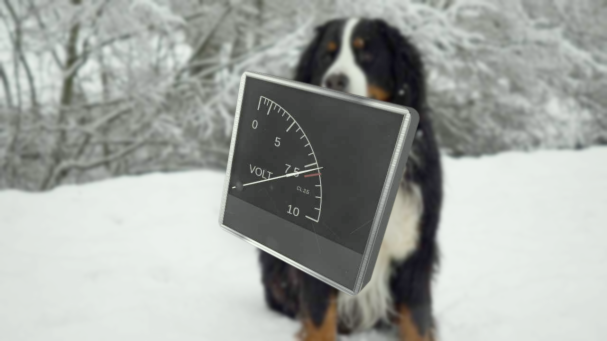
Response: 7.75V
